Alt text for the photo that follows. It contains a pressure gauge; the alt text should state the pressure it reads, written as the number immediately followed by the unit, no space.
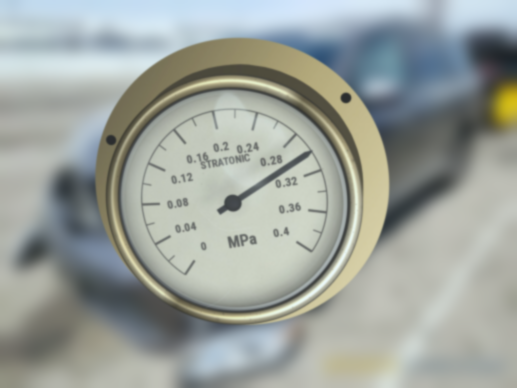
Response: 0.3MPa
